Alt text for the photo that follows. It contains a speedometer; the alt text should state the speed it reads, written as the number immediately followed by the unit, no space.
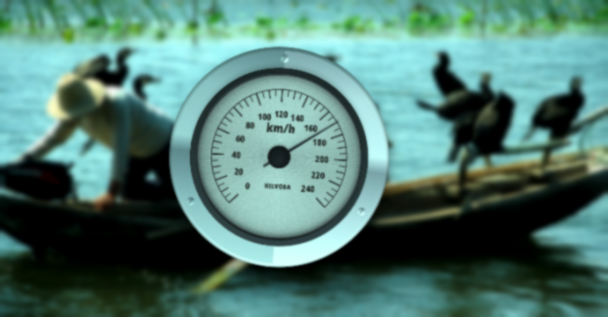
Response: 170km/h
